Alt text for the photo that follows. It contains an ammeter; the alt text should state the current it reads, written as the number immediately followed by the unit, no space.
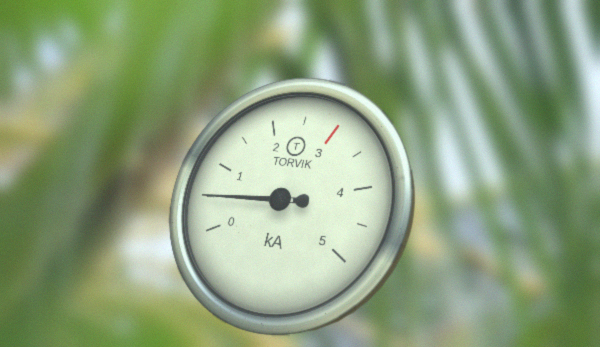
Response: 0.5kA
